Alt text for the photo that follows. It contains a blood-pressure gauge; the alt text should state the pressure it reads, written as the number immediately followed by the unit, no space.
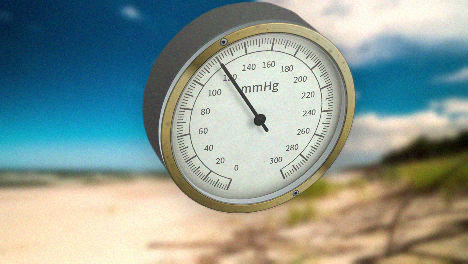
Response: 120mmHg
